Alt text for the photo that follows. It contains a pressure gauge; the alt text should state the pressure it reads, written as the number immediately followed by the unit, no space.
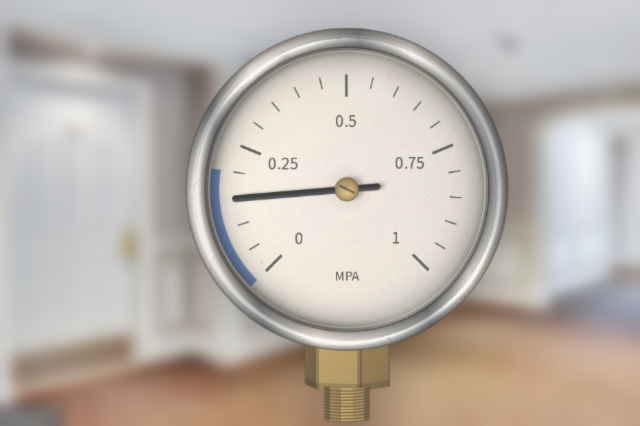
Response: 0.15MPa
